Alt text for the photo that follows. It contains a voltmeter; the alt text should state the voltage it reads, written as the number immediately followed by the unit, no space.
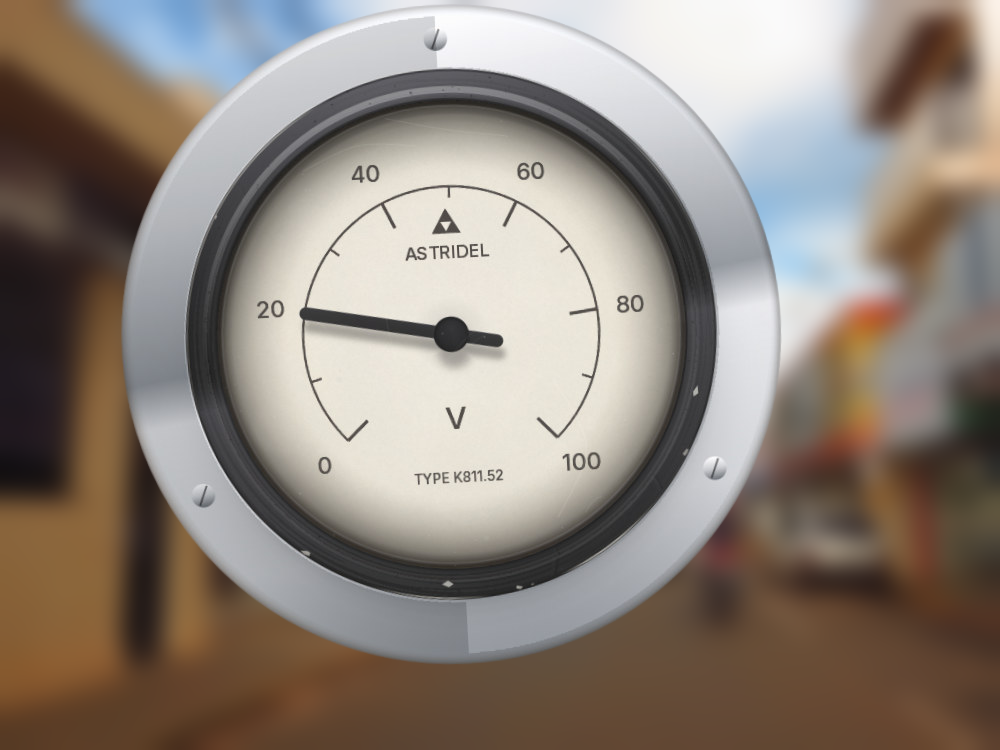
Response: 20V
